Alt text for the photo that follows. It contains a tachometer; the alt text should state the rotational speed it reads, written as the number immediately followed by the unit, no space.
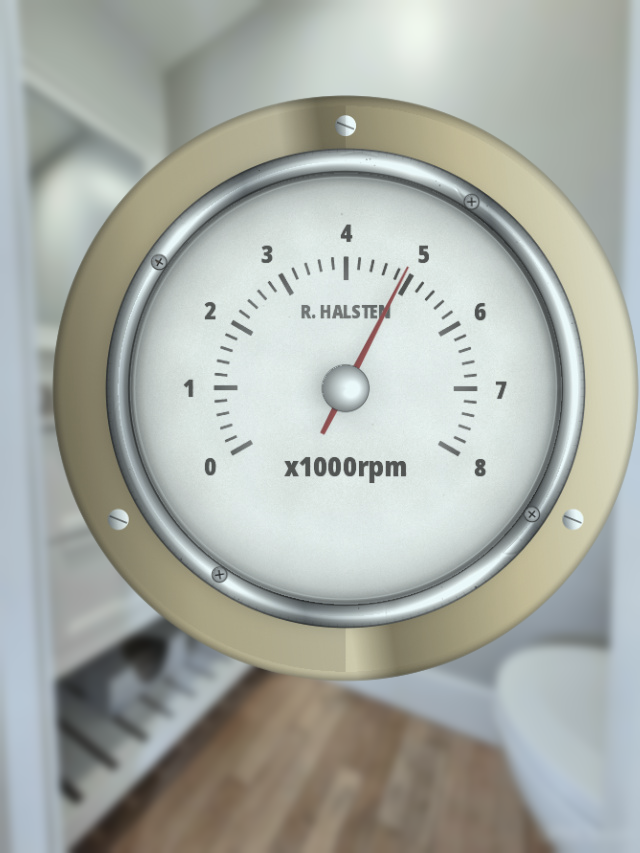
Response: 4900rpm
